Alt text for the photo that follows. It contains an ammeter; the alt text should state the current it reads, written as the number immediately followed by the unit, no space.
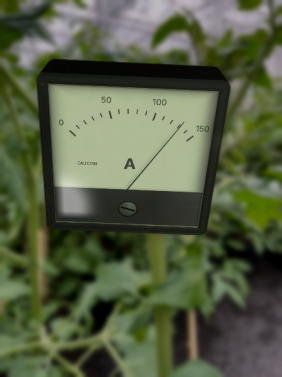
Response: 130A
